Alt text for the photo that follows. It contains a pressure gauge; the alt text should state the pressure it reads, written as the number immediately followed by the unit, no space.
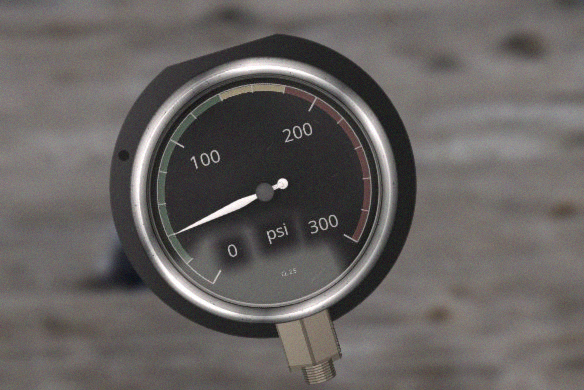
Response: 40psi
